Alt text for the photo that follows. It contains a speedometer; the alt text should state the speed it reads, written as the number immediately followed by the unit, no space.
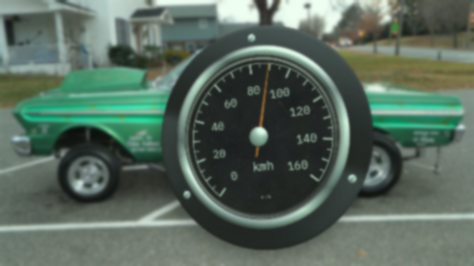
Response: 90km/h
